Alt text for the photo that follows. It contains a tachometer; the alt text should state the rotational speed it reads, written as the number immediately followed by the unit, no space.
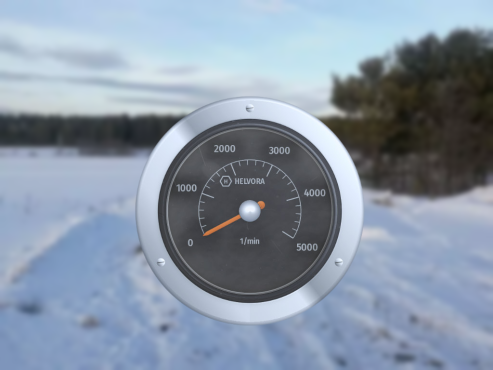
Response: 0rpm
